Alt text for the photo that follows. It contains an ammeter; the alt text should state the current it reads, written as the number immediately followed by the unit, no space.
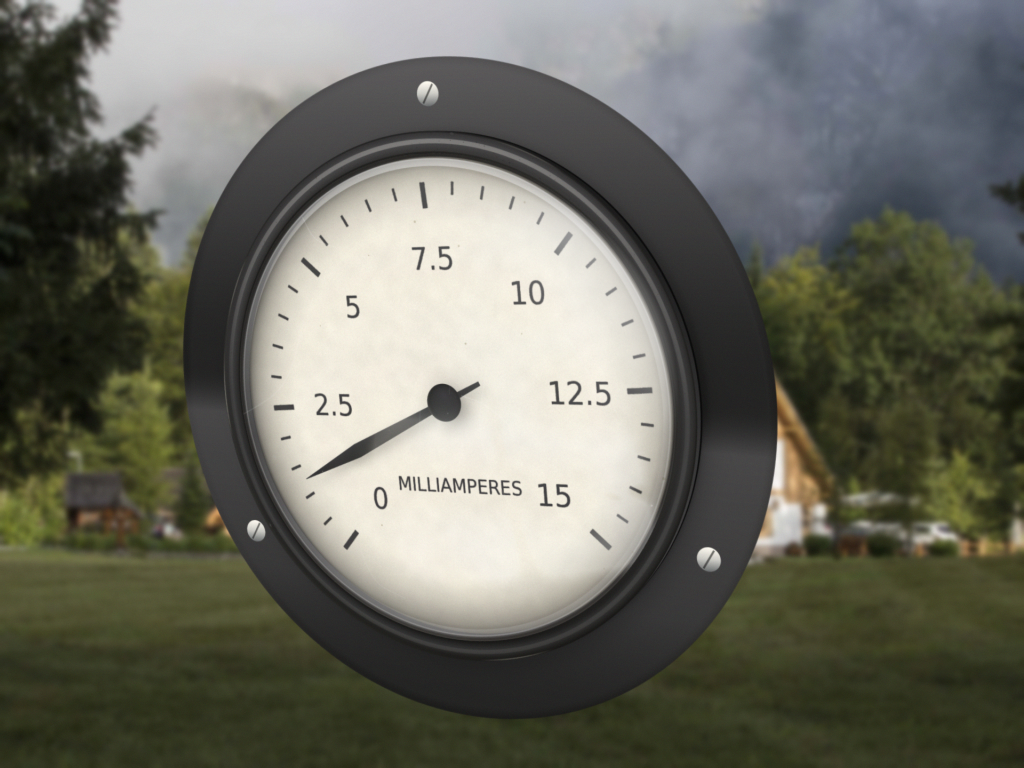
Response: 1.25mA
